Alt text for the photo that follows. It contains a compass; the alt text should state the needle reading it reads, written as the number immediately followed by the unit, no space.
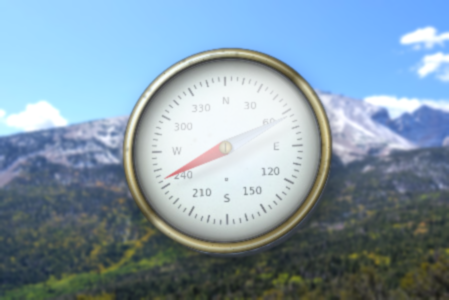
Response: 245°
